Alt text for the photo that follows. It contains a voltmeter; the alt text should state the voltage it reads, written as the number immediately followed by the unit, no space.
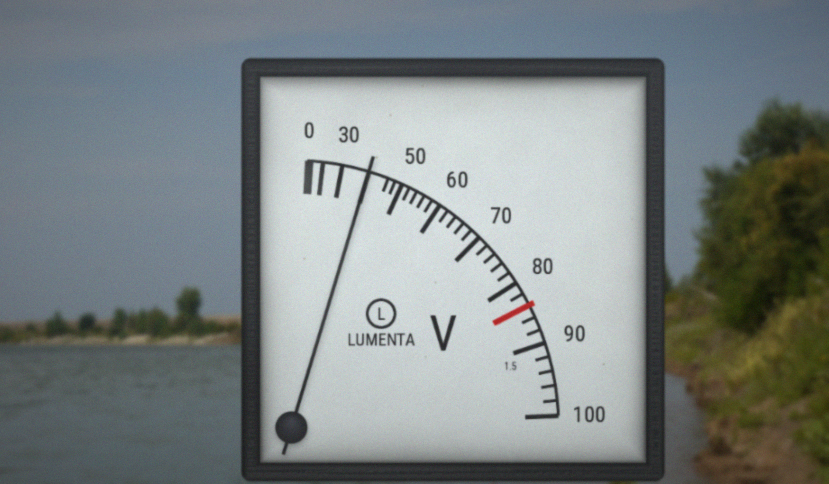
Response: 40V
